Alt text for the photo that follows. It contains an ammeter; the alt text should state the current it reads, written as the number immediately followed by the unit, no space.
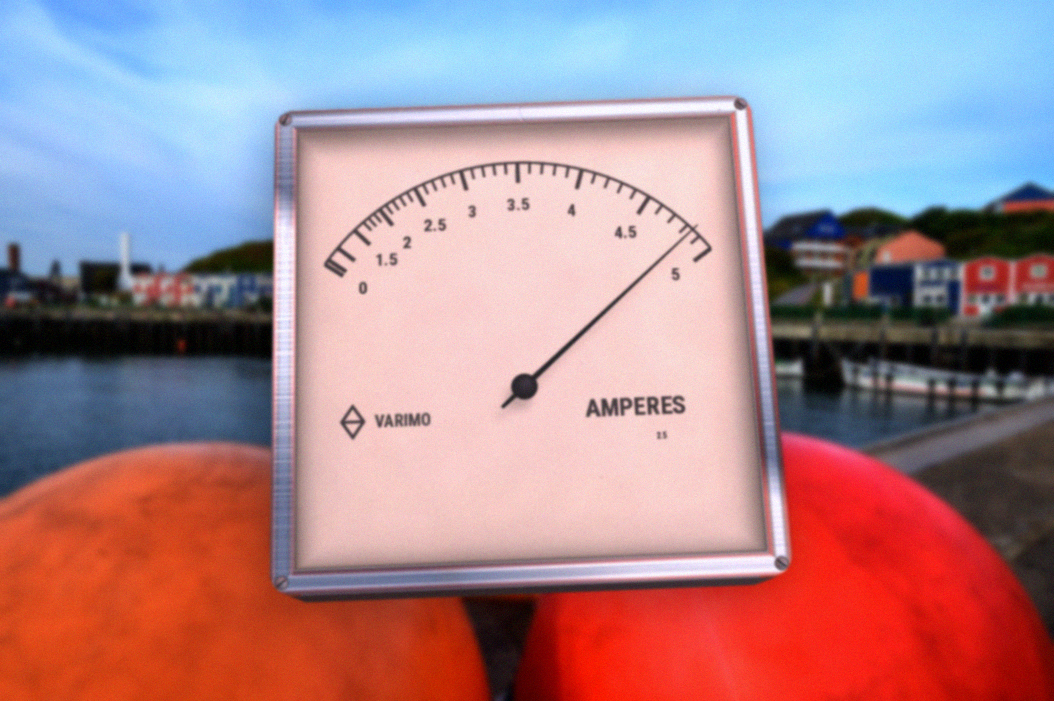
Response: 4.85A
